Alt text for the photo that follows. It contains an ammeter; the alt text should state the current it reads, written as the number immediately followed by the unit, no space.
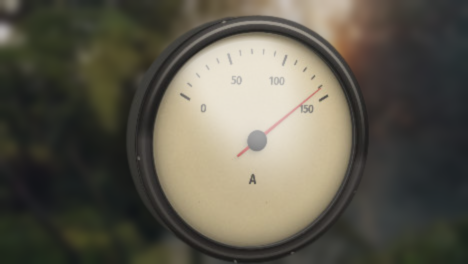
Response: 140A
